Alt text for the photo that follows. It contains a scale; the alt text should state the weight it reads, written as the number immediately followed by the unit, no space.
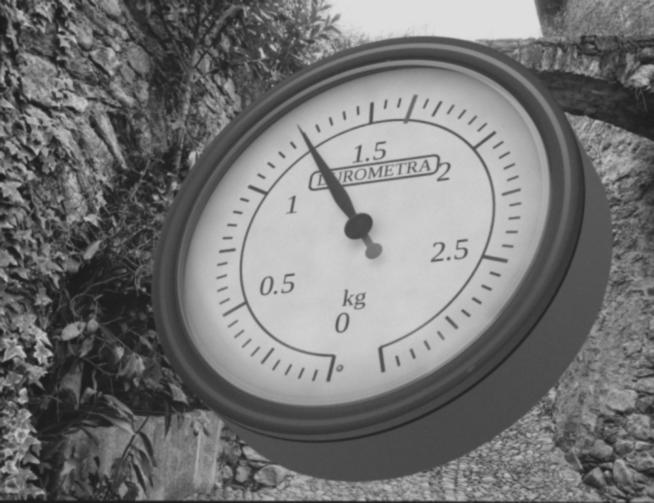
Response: 1.25kg
